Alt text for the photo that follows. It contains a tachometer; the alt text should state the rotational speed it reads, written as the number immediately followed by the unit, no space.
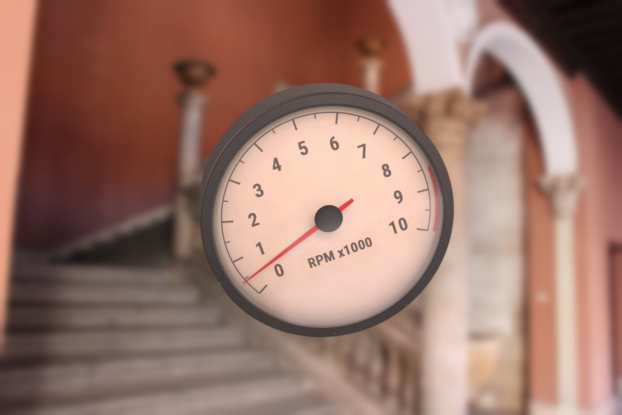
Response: 500rpm
